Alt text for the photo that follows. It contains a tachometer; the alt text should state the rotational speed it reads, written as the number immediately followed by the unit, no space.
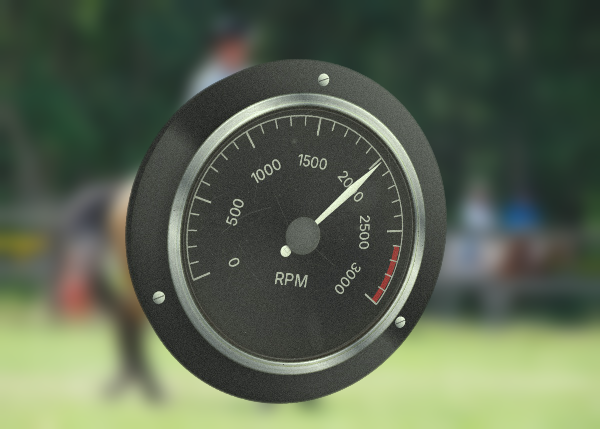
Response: 2000rpm
